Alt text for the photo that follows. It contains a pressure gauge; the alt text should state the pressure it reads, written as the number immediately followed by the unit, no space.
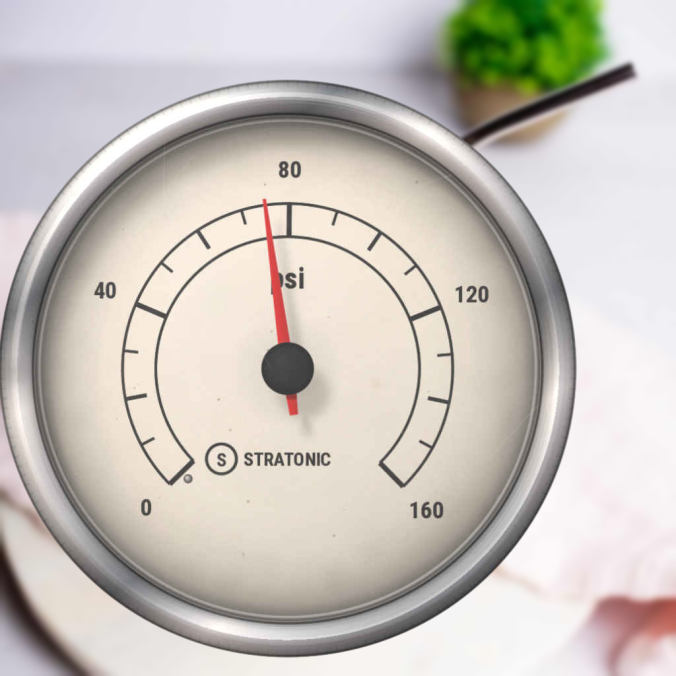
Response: 75psi
